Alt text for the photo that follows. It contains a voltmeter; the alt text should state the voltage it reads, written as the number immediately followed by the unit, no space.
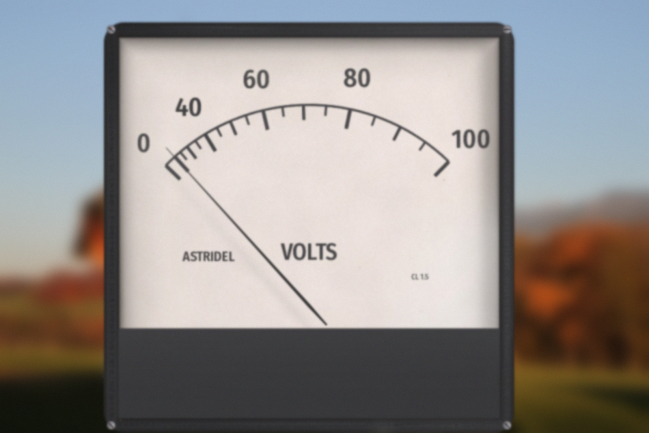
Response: 20V
